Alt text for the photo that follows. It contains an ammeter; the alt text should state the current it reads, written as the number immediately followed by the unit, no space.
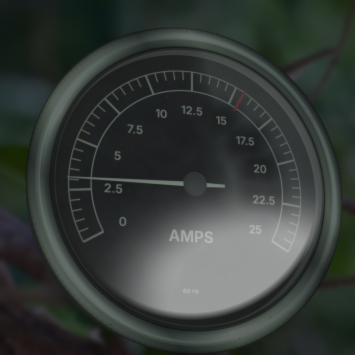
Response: 3A
